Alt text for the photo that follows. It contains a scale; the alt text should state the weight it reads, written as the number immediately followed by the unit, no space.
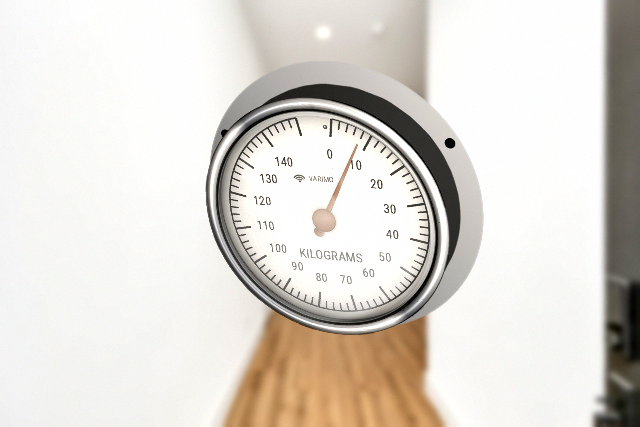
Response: 8kg
